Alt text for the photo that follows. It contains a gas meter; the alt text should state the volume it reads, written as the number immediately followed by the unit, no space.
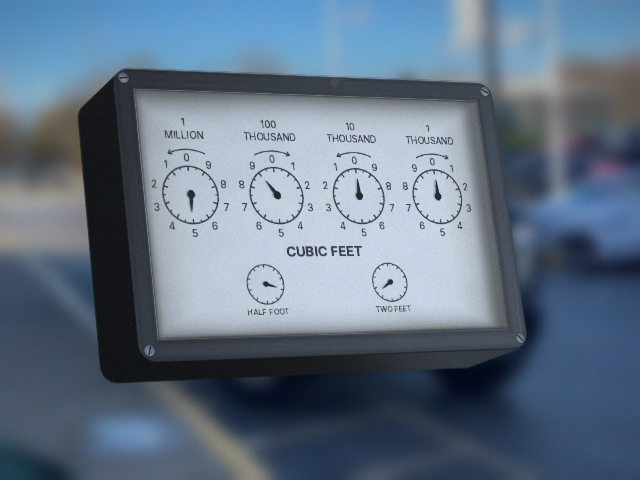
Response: 490000ft³
